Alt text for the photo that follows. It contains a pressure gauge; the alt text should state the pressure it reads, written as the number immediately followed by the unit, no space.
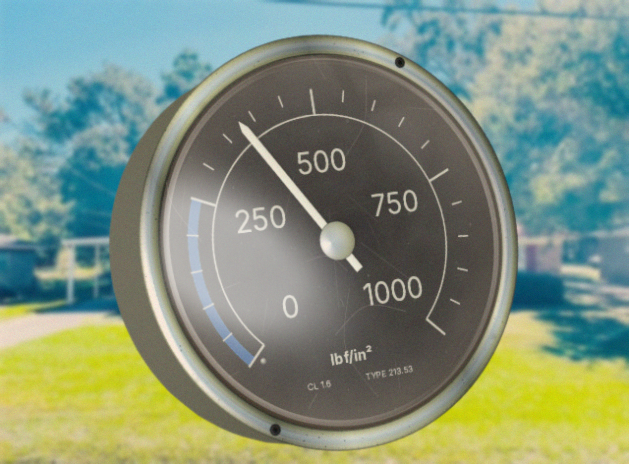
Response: 375psi
